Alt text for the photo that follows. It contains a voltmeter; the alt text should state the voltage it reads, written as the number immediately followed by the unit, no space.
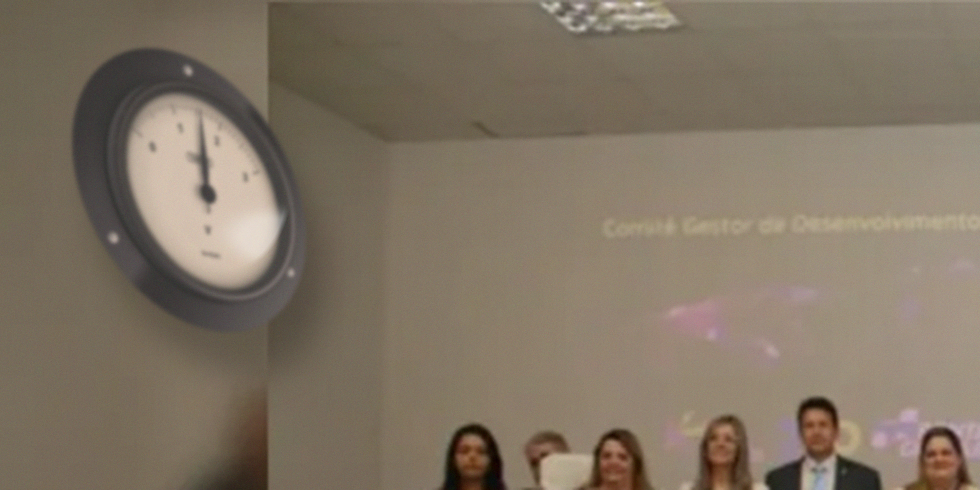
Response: 1.5V
